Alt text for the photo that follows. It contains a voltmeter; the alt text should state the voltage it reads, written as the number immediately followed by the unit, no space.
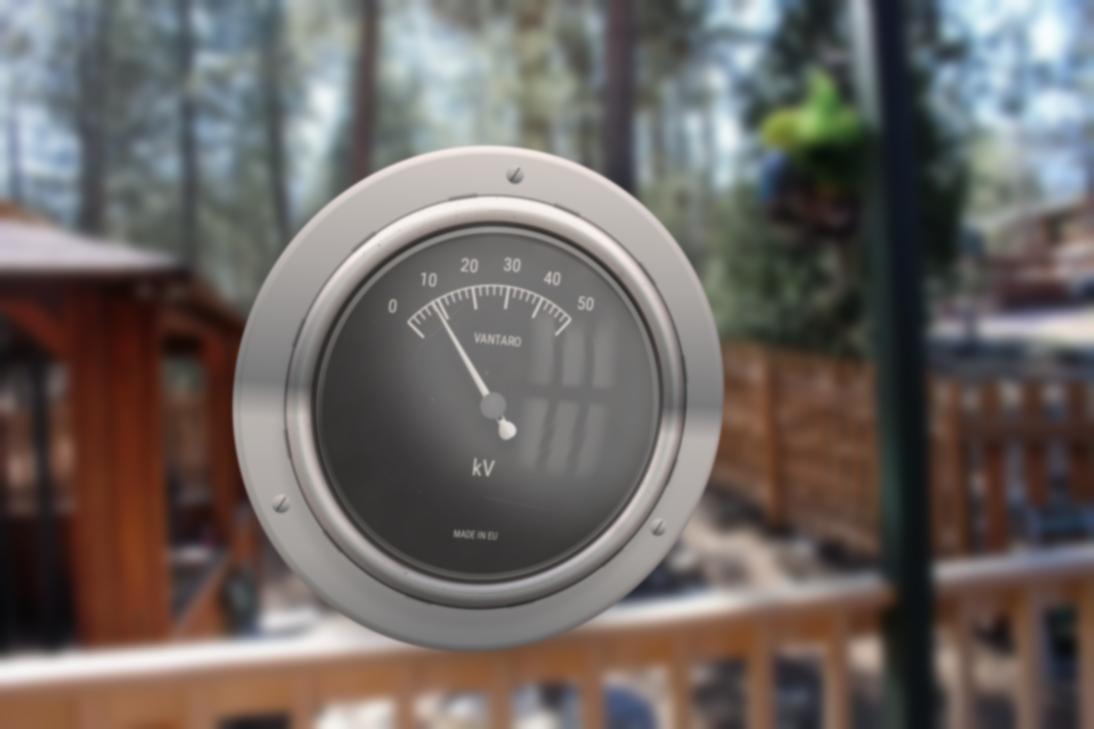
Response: 8kV
